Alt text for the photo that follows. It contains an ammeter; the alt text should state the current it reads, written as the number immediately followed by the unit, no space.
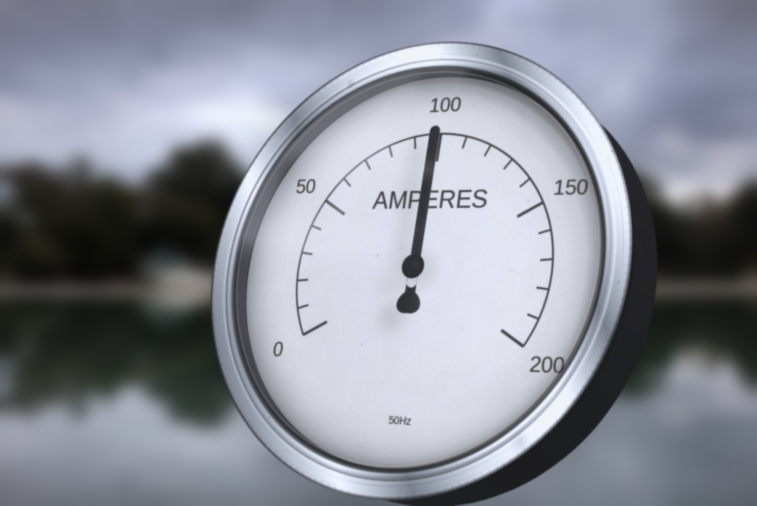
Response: 100A
